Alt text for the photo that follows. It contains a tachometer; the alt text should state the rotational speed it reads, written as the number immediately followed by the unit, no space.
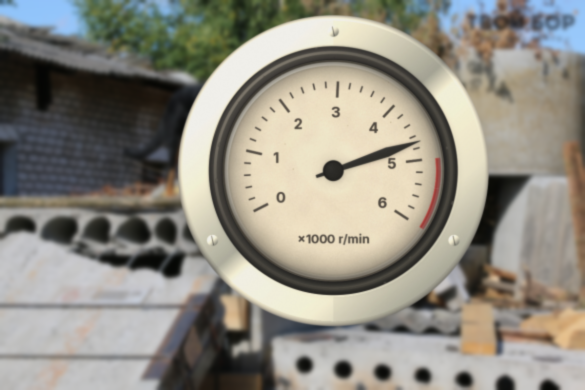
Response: 4700rpm
